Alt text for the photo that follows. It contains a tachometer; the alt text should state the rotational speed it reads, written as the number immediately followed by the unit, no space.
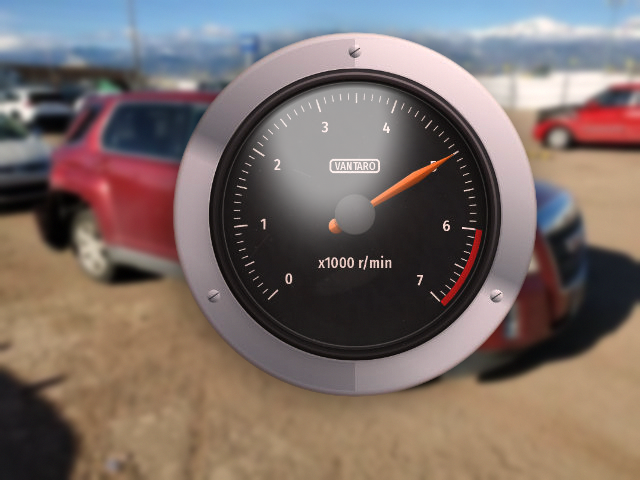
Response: 5000rpm
